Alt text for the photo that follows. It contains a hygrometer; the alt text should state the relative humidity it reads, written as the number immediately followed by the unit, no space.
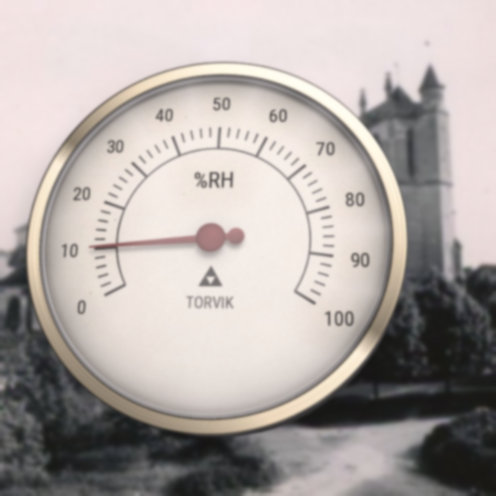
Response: 10%
